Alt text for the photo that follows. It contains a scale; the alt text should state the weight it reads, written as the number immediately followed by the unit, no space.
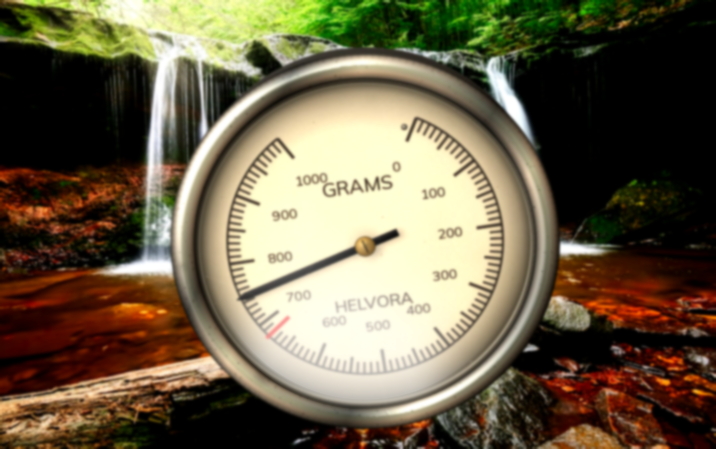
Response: 750g
